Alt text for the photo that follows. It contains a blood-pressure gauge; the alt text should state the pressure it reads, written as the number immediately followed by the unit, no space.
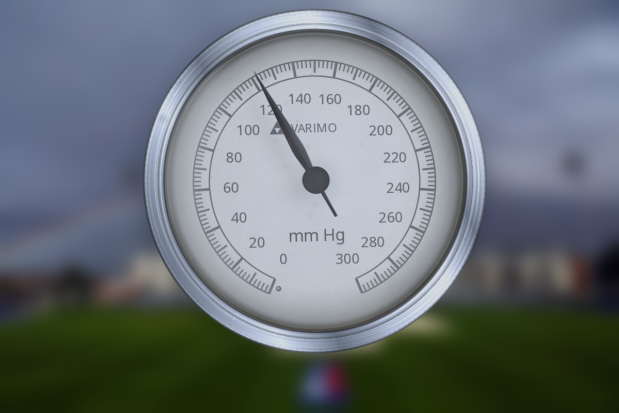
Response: 122mmHg
